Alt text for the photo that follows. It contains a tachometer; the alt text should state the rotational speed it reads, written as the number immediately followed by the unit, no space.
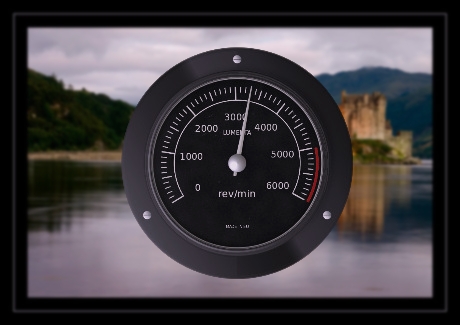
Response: 3300rpm
